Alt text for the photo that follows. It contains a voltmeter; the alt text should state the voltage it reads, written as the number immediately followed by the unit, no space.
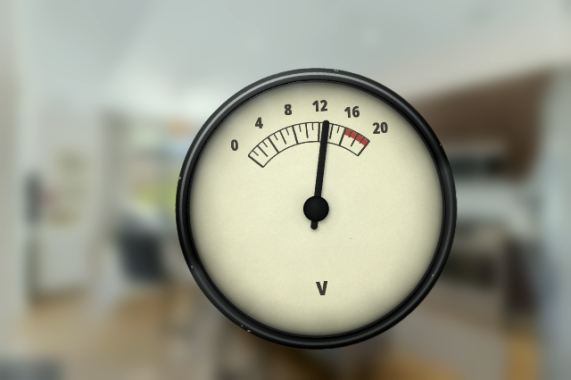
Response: 13V
